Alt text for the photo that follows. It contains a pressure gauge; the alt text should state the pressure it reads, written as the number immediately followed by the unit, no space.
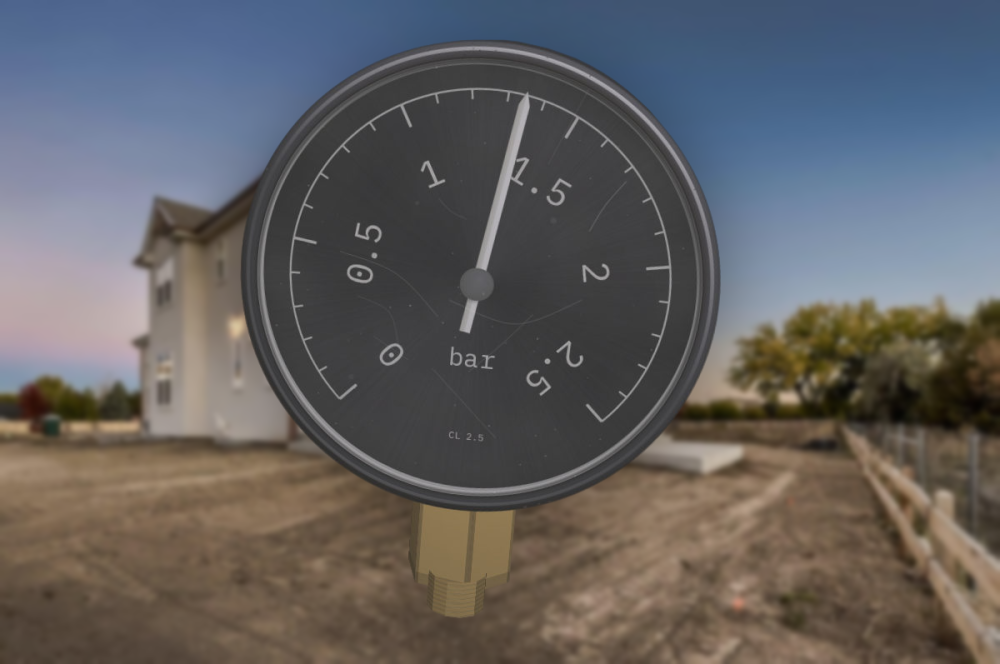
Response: 1.35bar
